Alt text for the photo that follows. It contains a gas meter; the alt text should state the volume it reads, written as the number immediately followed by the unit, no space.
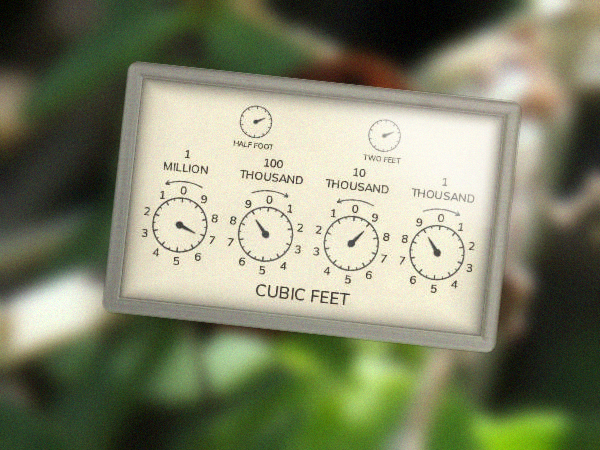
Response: 688900ft³
